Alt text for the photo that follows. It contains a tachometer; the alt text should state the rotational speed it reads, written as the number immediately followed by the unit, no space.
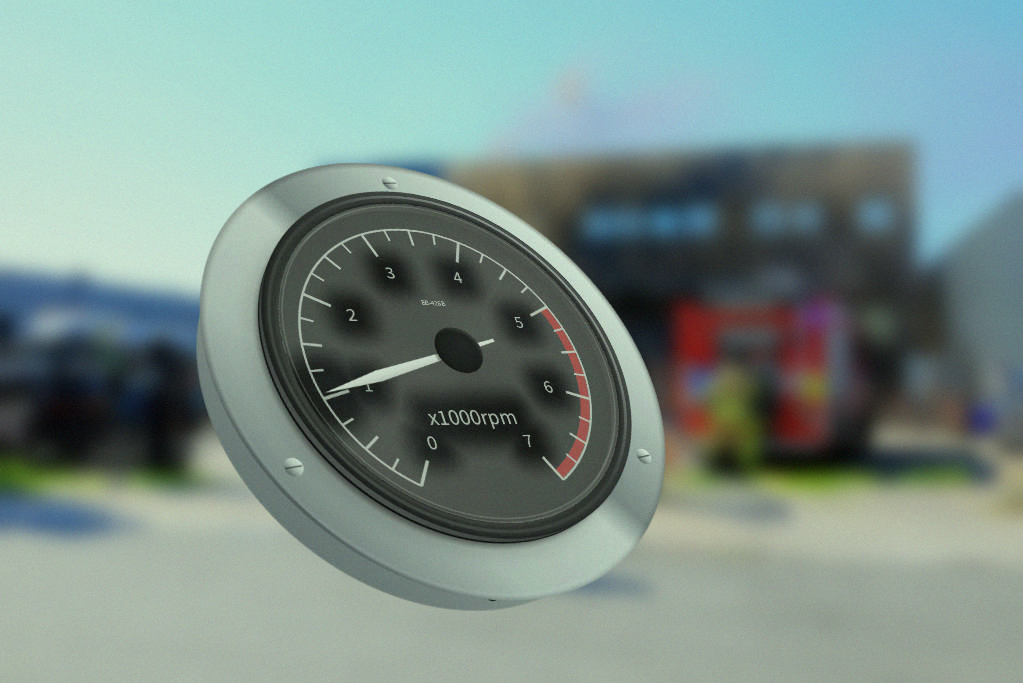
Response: 1000rpm
